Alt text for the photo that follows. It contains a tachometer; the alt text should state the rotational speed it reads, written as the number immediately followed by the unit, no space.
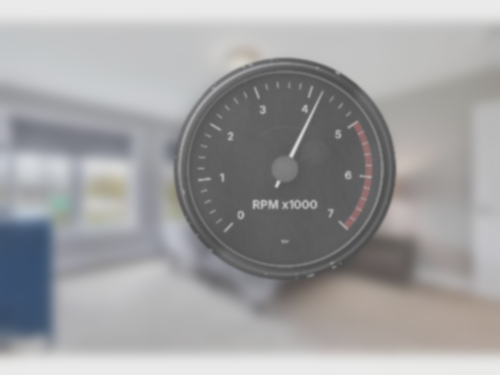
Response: 4200rpm
